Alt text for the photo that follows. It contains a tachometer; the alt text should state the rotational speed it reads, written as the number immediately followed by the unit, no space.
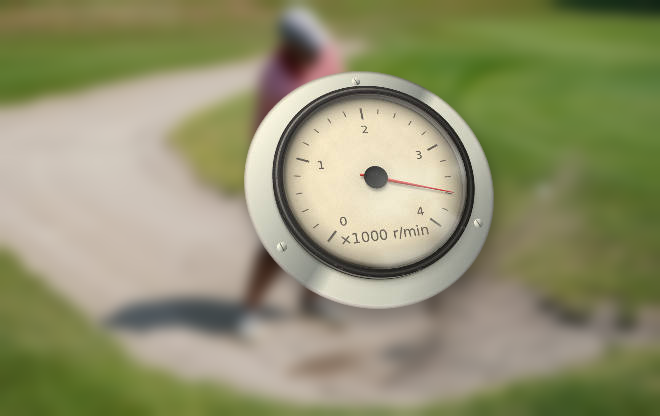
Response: 3600rpm
